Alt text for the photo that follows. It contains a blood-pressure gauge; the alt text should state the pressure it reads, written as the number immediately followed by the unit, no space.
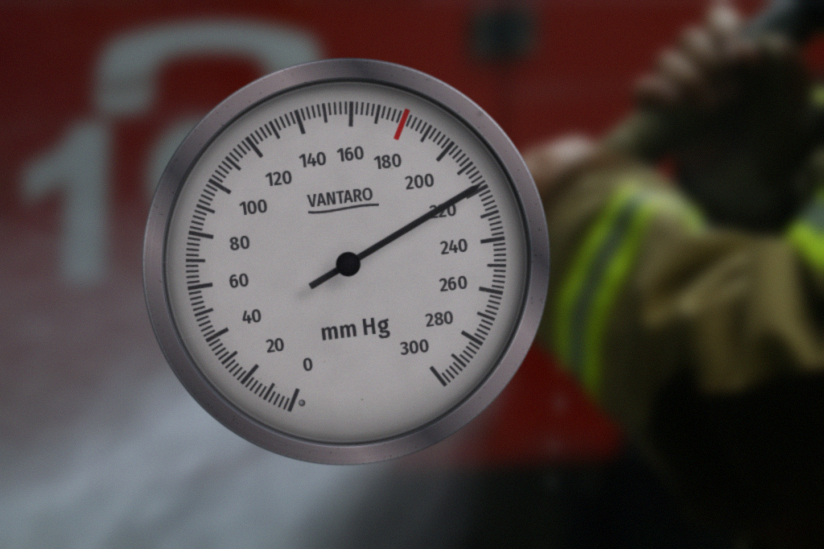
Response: 218mmHg
